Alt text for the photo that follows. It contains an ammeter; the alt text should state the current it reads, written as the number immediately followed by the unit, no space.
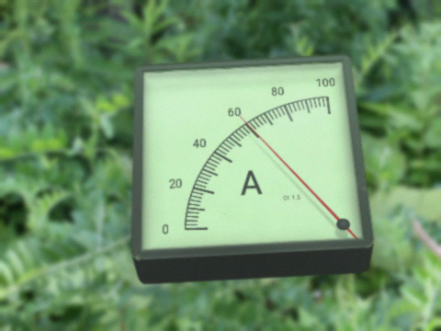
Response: 60A
